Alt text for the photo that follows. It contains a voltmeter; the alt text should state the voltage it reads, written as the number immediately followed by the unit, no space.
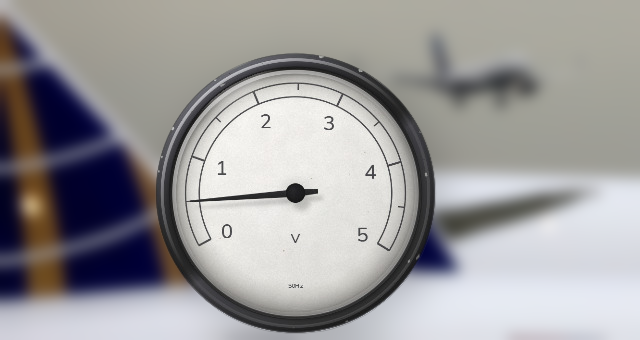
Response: 0.5V
